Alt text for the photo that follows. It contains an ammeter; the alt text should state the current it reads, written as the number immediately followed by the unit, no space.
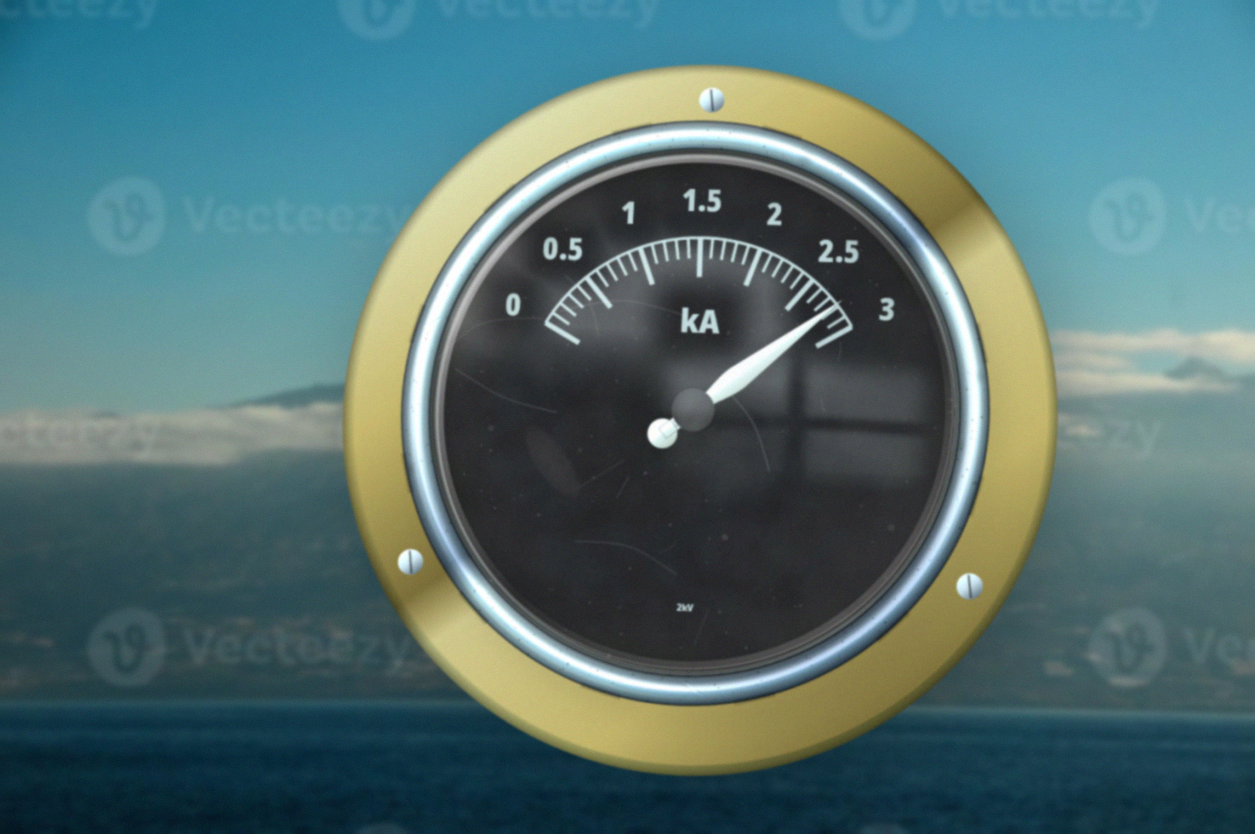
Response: 2.8kA
